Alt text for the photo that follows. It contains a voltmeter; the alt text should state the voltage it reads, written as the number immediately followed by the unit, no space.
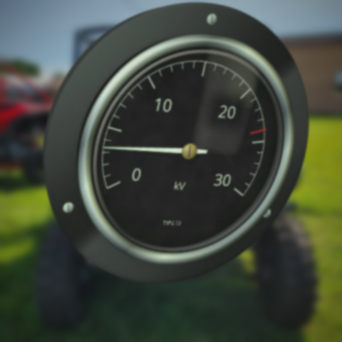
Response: 3.5kV
